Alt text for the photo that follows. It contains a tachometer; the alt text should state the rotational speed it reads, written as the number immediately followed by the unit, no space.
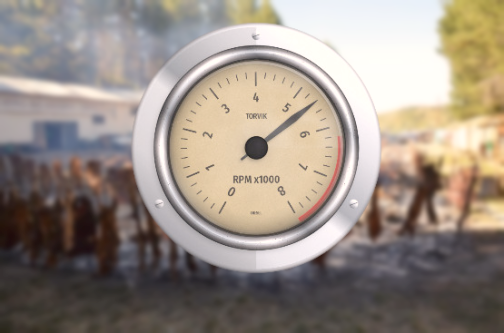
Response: 5400rpm
